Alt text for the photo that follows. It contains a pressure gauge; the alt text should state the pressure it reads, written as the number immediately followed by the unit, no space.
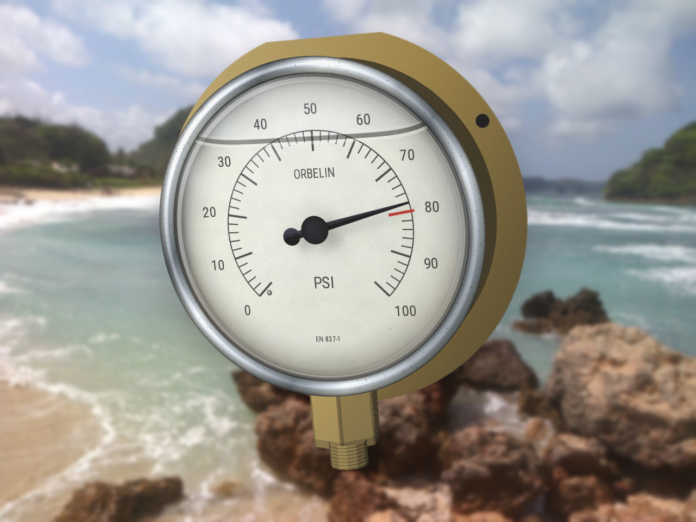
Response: 78psi
